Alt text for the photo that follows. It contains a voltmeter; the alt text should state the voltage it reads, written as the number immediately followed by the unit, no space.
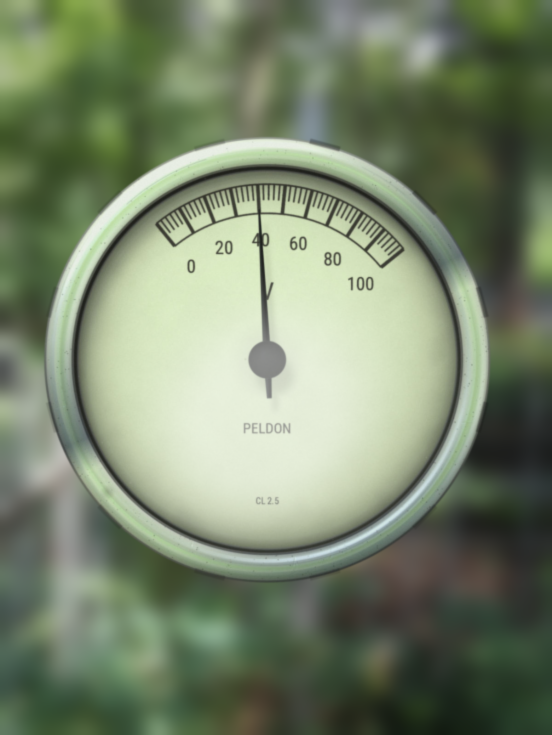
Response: 40V
